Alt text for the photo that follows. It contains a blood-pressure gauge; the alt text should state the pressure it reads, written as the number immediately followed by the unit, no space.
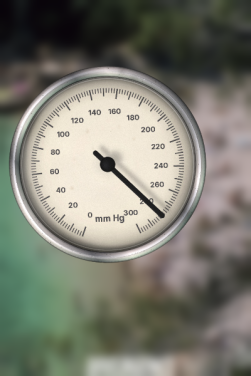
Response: 280mmHg
